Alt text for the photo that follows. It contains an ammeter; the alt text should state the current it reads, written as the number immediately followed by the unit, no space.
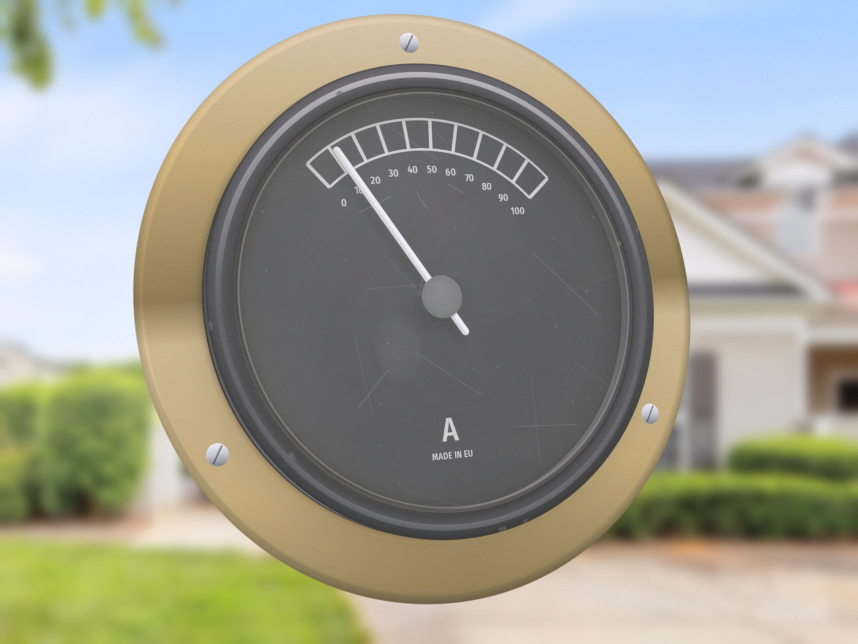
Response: 10A
